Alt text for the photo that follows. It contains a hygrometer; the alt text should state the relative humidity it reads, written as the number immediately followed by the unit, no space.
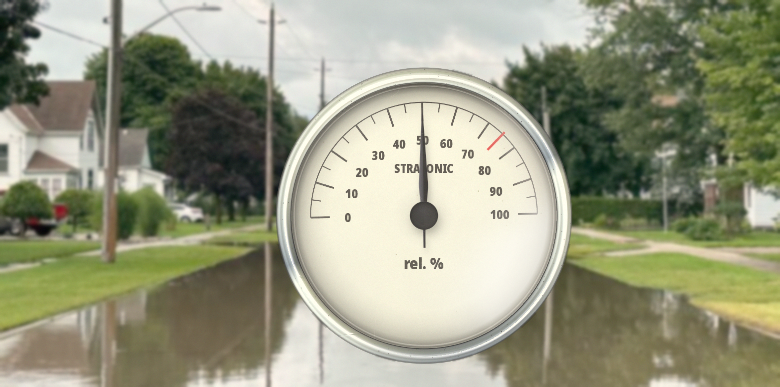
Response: 50%
